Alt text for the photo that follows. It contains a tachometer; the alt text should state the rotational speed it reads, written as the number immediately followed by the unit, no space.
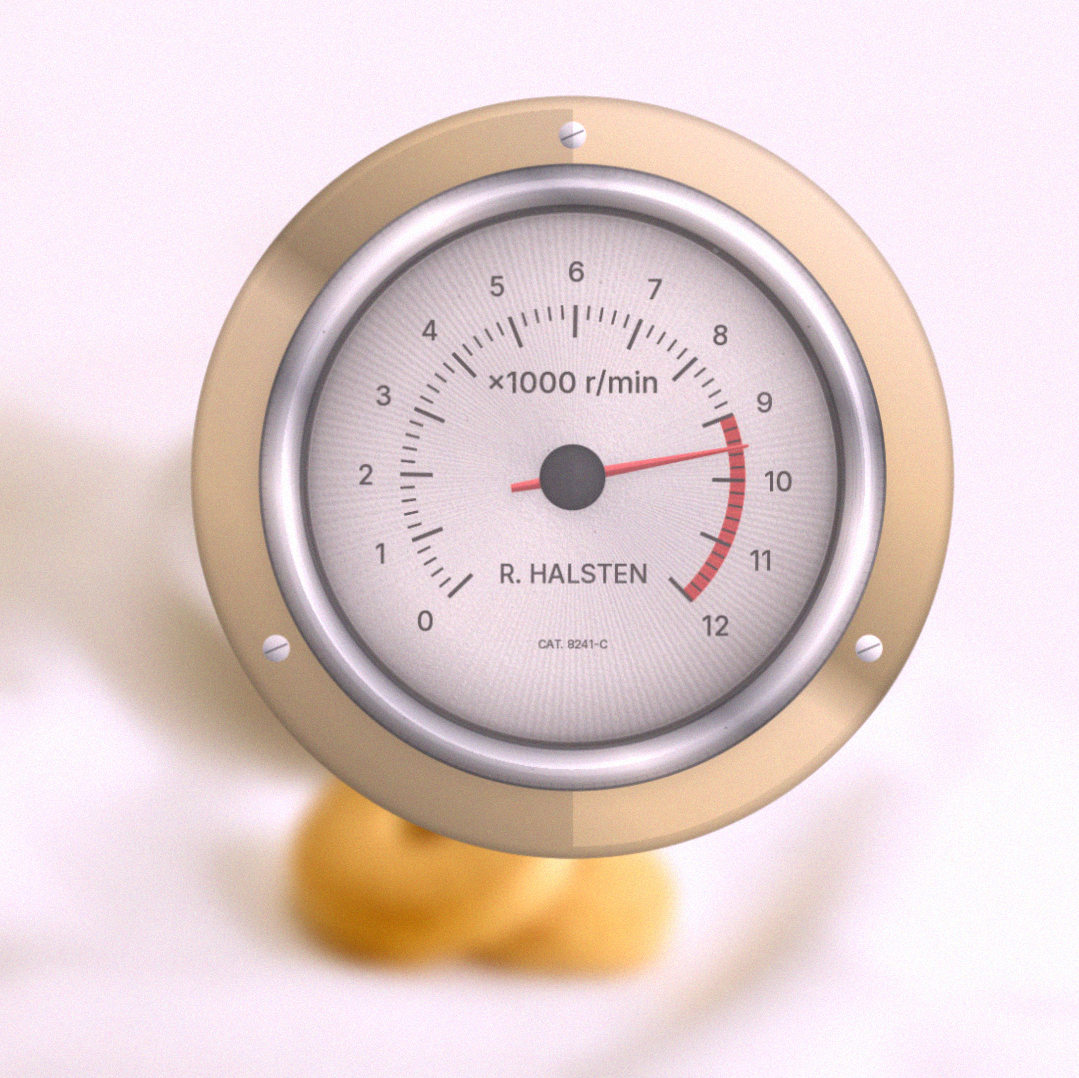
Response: 9500rpm
